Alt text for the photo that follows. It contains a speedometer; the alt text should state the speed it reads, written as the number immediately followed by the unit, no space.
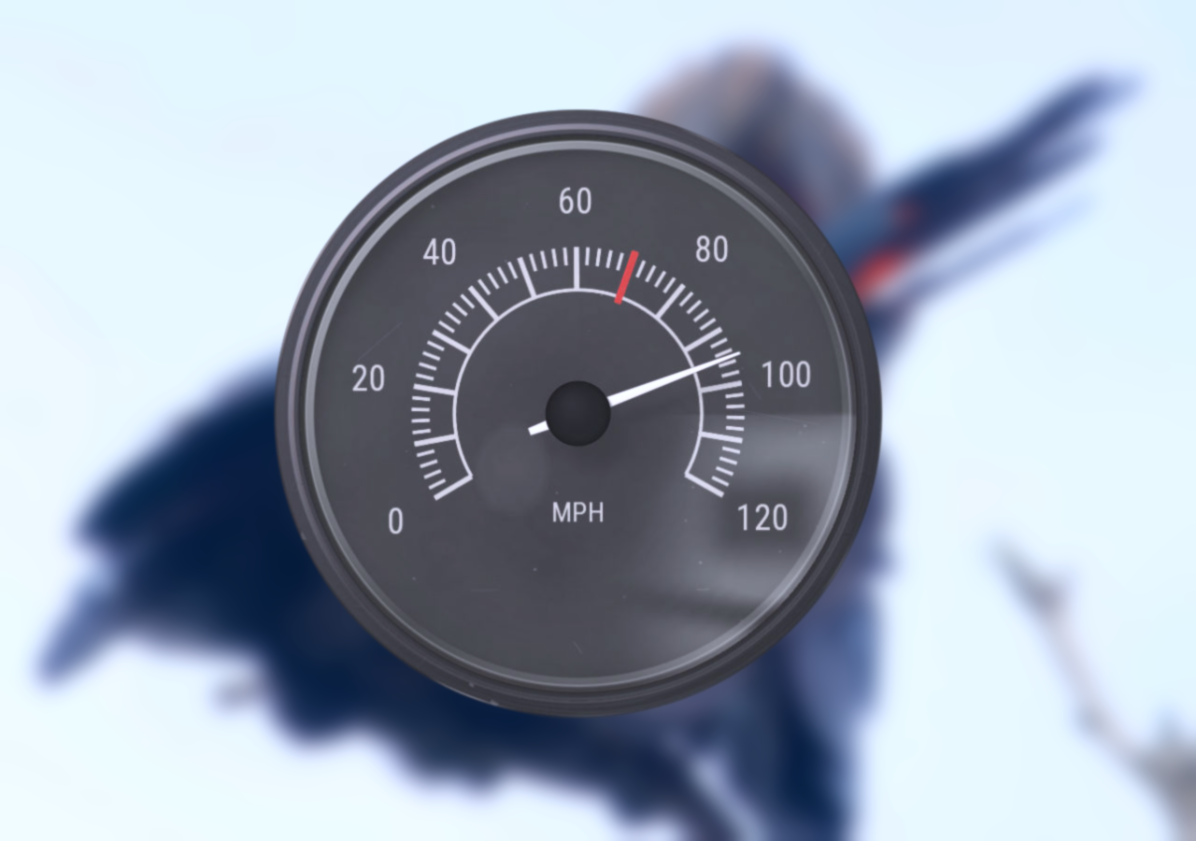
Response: 95mph
